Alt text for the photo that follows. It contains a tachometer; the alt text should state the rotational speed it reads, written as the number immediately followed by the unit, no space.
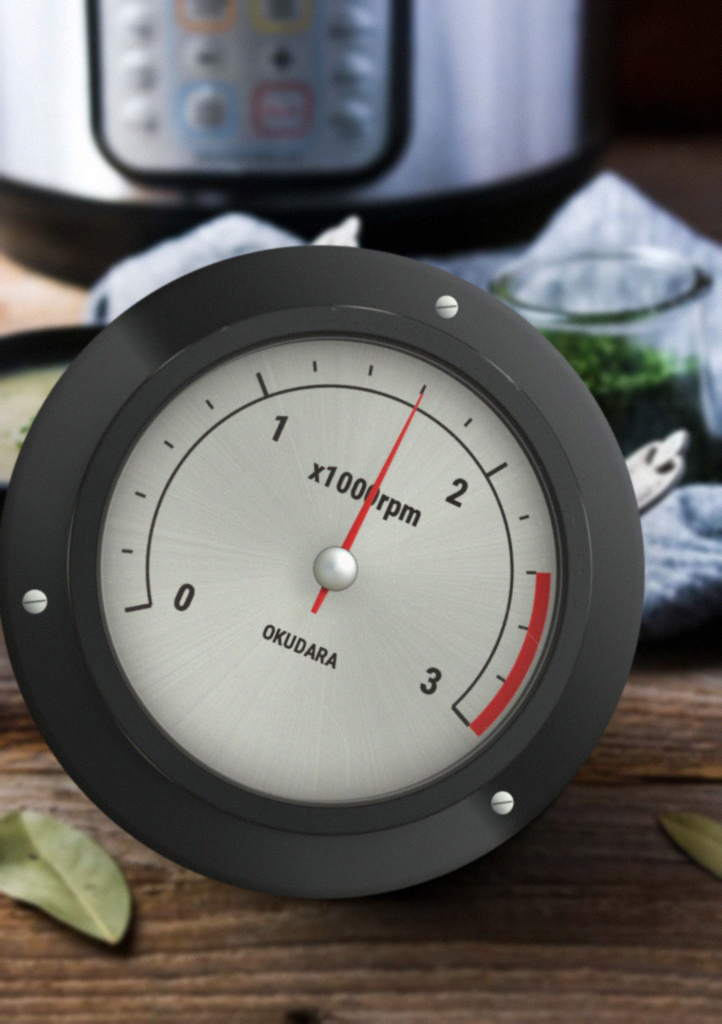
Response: 1600rpm
